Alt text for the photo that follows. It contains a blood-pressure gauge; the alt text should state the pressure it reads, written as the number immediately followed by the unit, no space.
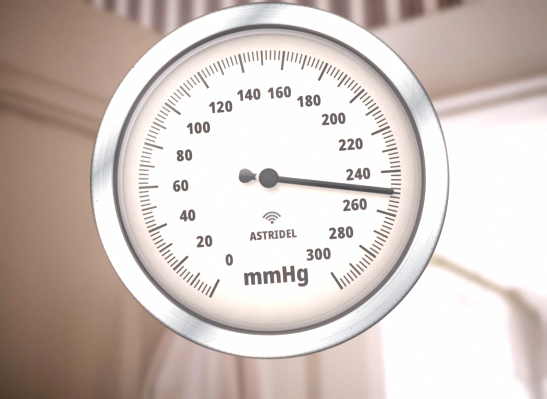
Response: 250mmHg
